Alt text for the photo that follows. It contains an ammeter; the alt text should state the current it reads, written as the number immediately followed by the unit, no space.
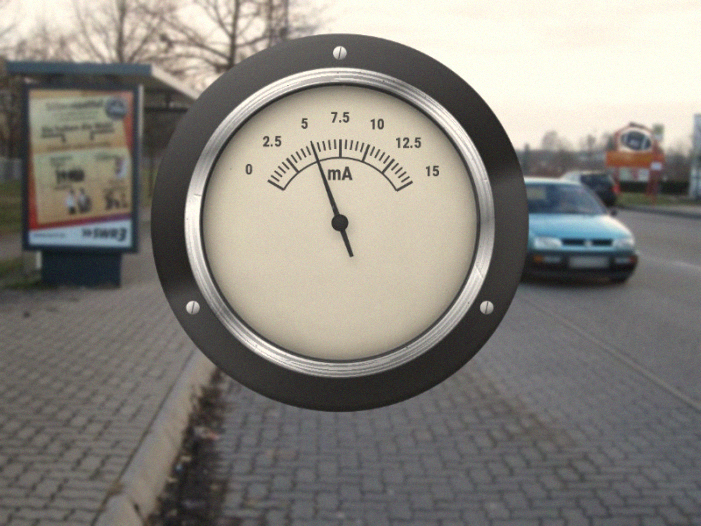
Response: 5mA
